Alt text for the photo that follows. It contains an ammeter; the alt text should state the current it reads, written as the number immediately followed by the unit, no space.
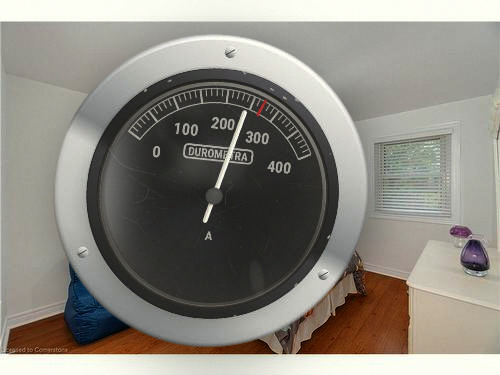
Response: 240A
